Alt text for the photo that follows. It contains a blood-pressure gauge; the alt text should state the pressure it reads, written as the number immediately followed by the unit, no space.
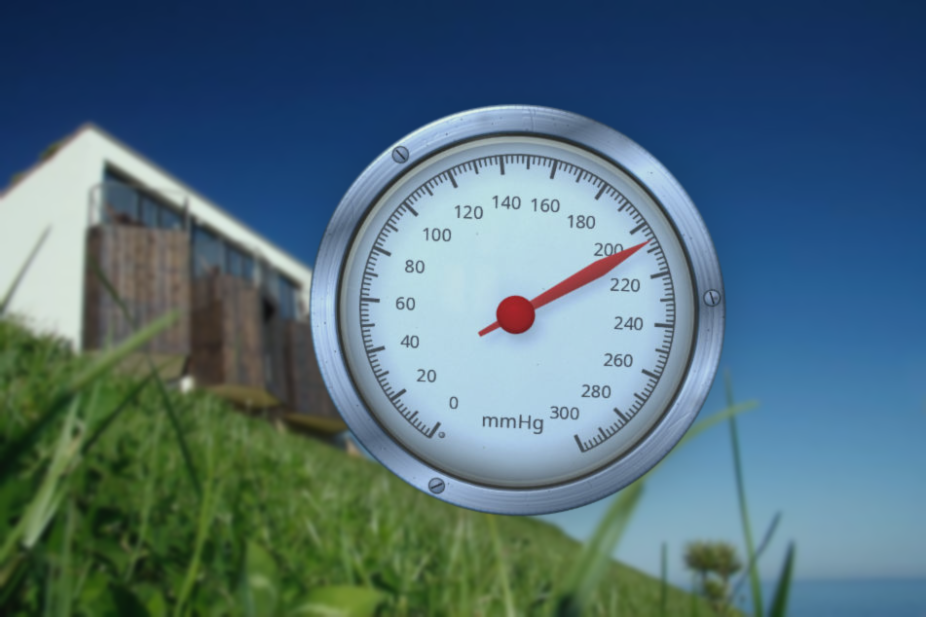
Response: 206mmHg
